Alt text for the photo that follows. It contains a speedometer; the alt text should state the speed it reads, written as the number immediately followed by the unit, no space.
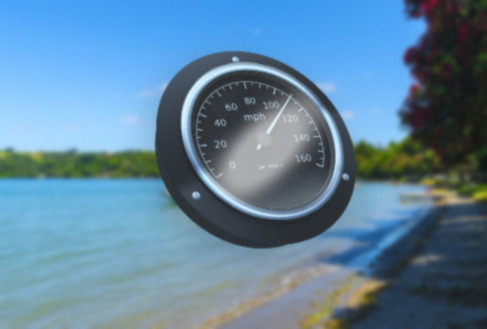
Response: 110mph
